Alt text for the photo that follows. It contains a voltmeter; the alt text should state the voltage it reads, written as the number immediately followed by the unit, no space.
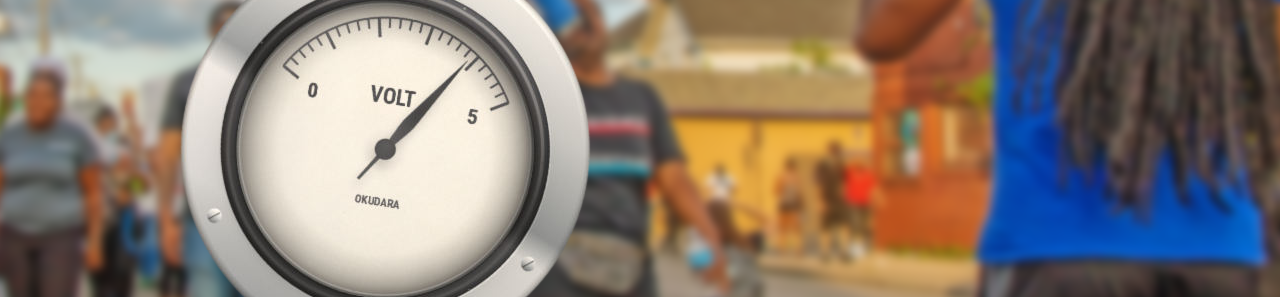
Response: 3.9V
